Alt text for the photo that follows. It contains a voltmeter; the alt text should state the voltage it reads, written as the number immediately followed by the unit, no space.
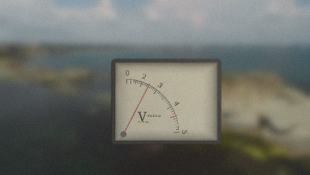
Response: 2.5V
